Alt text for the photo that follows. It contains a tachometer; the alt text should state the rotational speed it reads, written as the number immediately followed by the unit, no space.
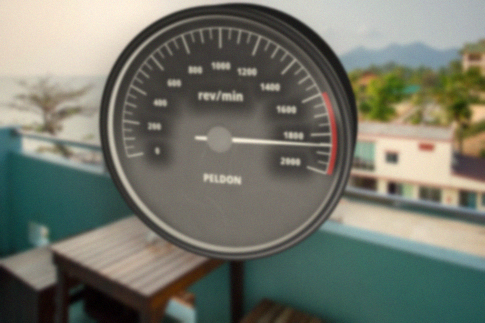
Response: 1850rpm
